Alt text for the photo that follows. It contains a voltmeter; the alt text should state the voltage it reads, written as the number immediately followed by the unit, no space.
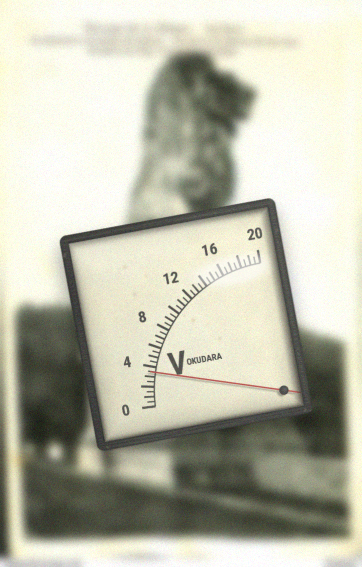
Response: 3.5V
